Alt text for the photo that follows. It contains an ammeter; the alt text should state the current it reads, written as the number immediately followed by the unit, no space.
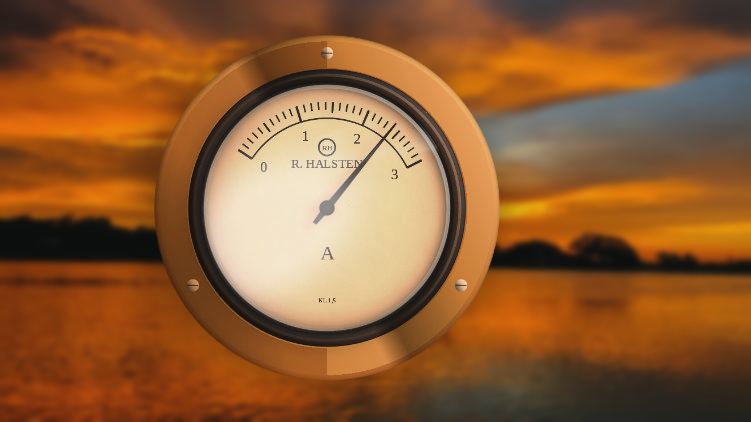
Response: 2.4A
